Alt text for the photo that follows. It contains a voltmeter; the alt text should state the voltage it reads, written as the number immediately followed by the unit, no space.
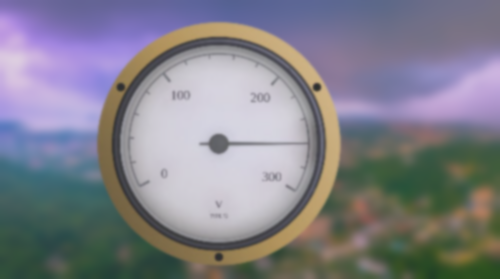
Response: 260V
